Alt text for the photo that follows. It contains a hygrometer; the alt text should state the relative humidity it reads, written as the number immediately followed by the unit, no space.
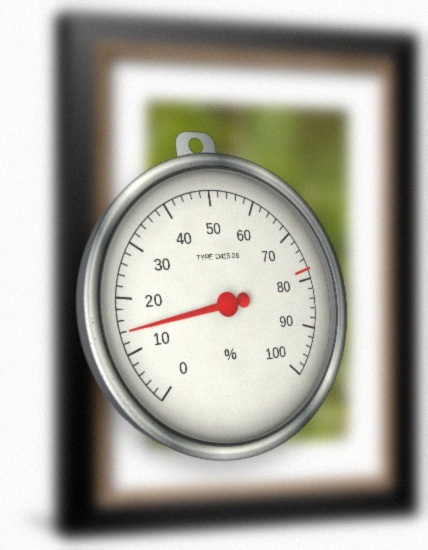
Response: 14%
